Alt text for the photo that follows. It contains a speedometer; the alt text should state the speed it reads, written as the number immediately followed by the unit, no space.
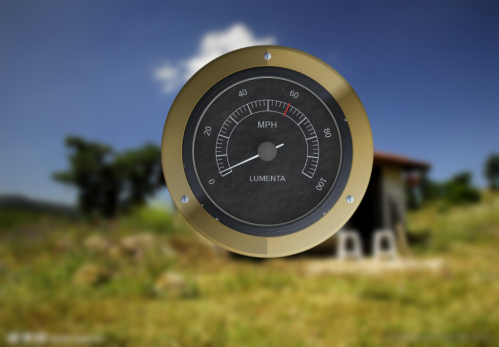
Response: 2mph
